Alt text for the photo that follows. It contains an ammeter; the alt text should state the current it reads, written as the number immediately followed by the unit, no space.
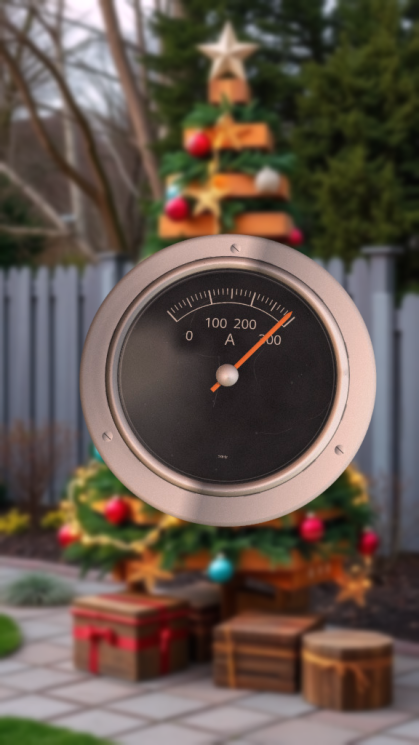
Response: 290A
